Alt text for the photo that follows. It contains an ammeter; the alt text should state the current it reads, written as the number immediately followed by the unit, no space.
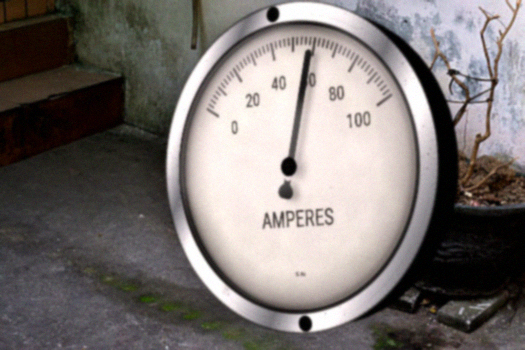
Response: 60A
